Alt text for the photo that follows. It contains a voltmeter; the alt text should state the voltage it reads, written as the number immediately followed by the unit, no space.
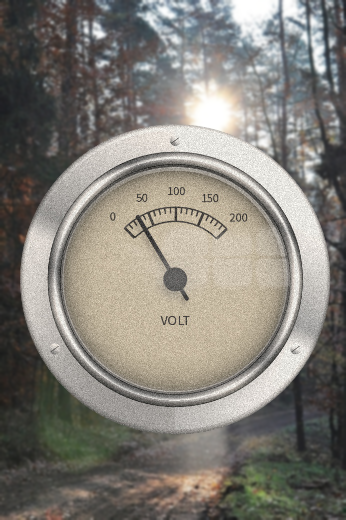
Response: 30V
